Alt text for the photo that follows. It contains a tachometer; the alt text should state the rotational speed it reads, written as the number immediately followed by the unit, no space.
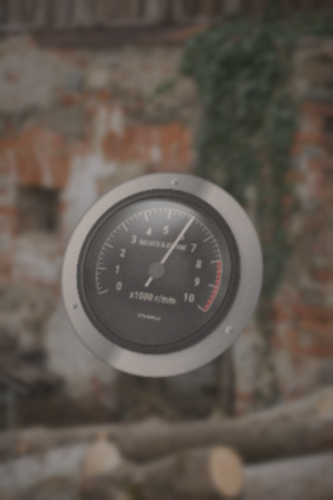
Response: 6000rpm
